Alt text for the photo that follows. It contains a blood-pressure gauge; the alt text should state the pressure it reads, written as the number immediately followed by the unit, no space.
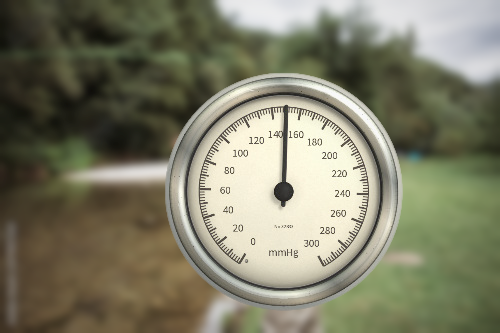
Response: 150mmHg
